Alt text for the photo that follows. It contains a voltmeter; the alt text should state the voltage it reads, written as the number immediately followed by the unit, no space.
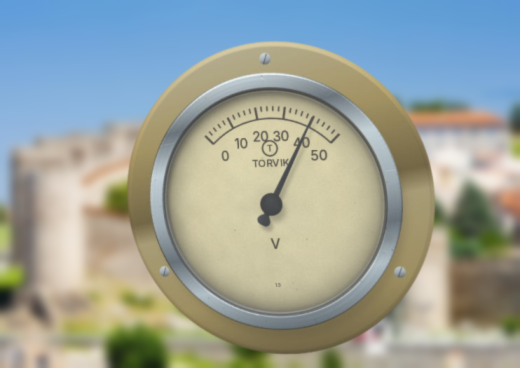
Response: 40V
